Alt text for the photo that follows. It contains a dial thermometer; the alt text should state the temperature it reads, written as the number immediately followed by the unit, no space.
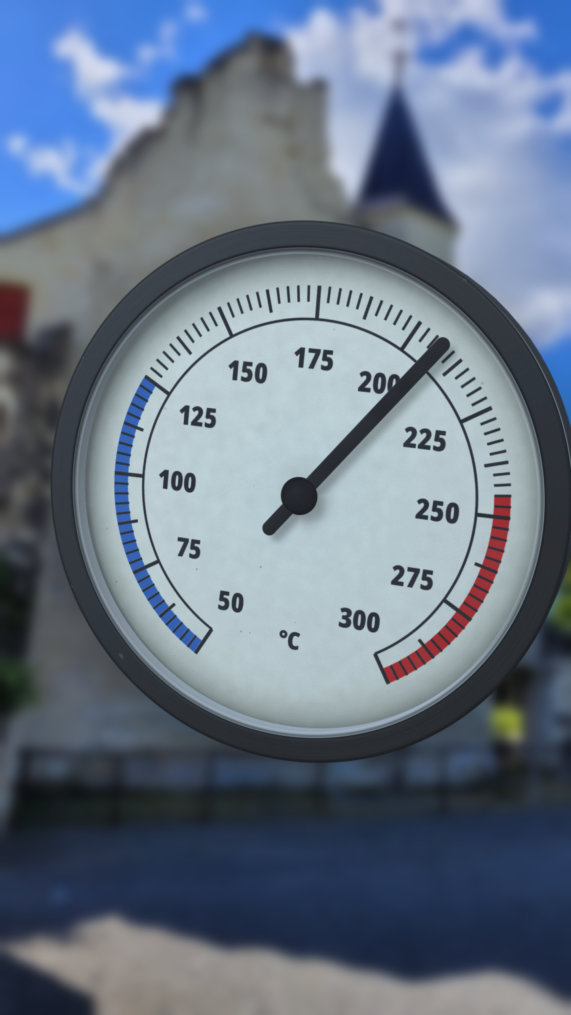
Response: 207.5°C
